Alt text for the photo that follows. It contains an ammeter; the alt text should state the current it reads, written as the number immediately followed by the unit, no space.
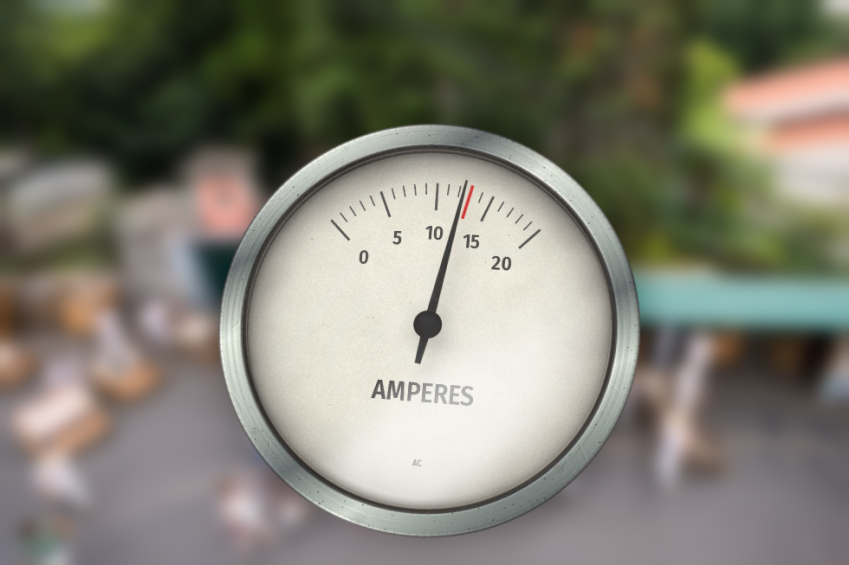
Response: 12.5A
